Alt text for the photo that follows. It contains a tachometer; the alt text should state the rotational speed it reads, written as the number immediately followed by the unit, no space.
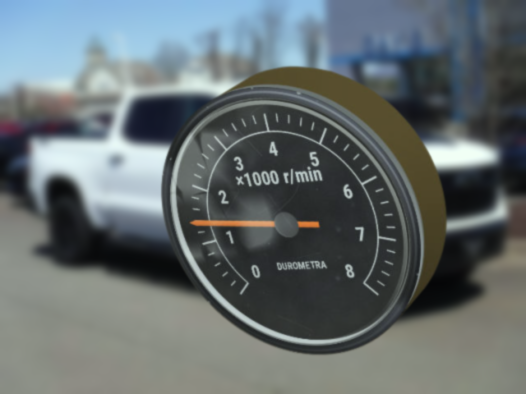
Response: 1400rpm
